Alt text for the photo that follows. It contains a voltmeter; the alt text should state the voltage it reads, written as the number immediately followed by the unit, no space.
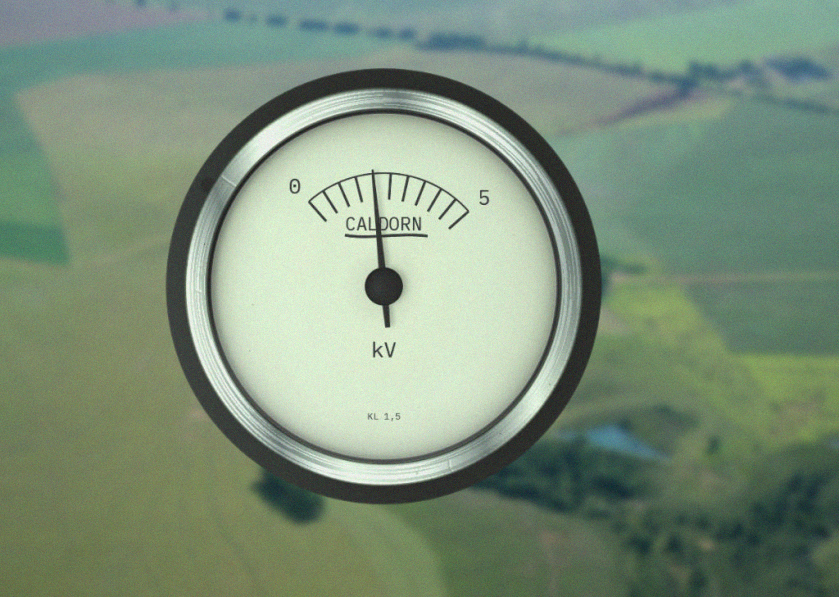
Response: 2kV
